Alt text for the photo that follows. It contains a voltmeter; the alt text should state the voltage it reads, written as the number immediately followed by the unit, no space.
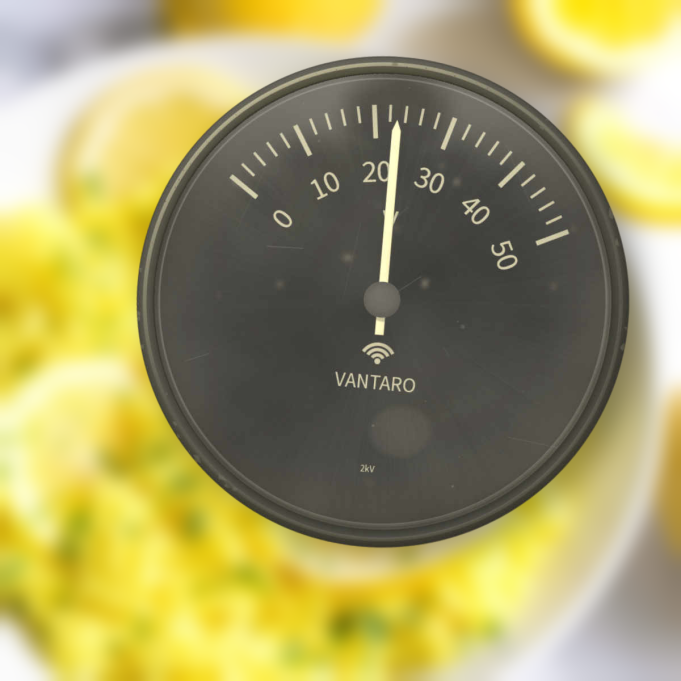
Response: 23V
